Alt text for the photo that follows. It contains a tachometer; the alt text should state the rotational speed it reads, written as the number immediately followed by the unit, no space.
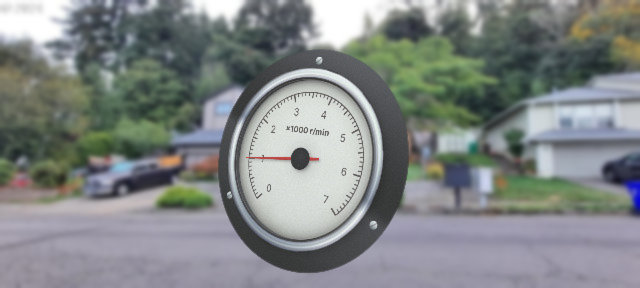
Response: 1000rpm
